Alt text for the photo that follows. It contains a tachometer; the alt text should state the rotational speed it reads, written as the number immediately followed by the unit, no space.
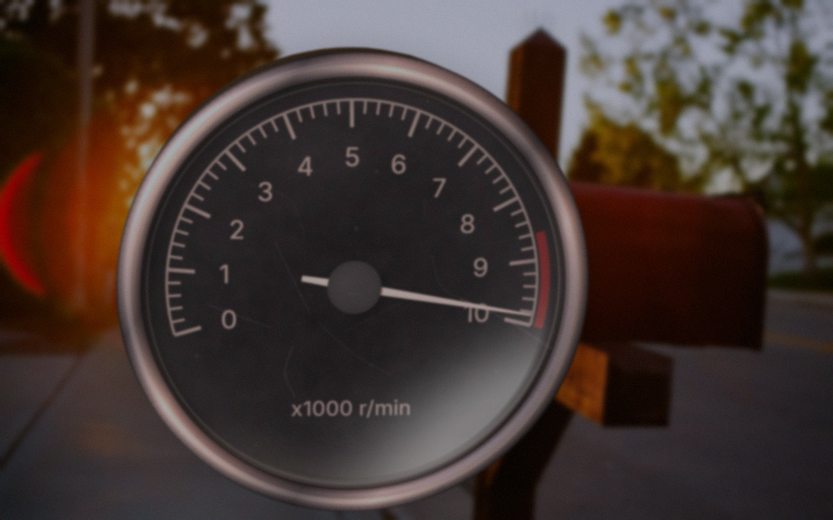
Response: 9800rpm
